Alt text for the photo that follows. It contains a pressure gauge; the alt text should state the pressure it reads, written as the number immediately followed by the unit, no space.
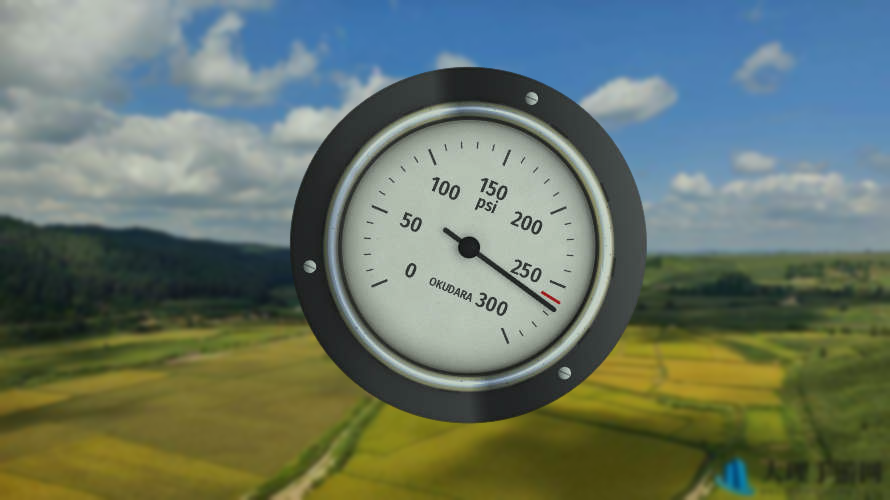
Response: 265psi
